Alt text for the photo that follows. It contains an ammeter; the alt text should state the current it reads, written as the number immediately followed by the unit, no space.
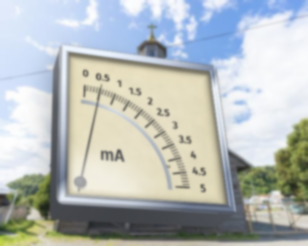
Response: 0.5mA
